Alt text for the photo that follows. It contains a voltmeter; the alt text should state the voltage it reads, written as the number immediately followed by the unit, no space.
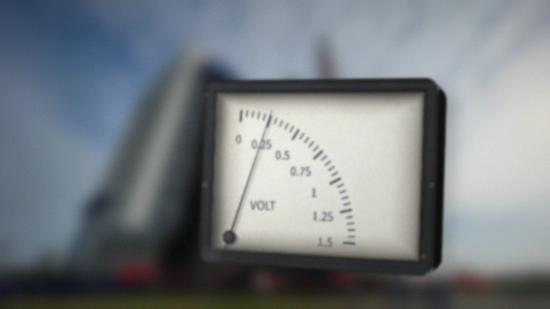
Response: 0.25V
